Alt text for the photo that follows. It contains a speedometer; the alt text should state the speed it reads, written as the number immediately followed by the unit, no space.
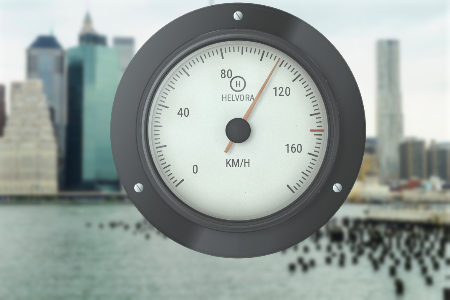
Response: 108km/h
